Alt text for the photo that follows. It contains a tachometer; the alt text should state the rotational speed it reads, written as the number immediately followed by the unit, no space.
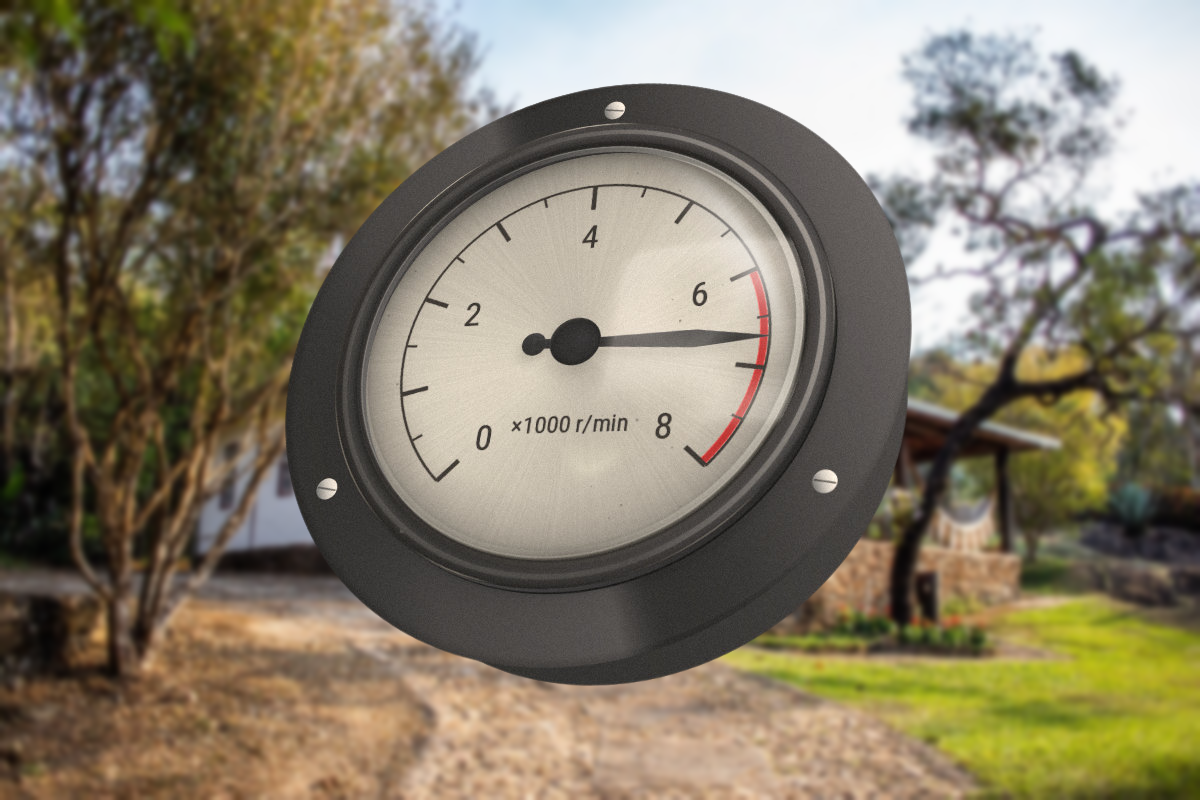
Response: 6750rpm
